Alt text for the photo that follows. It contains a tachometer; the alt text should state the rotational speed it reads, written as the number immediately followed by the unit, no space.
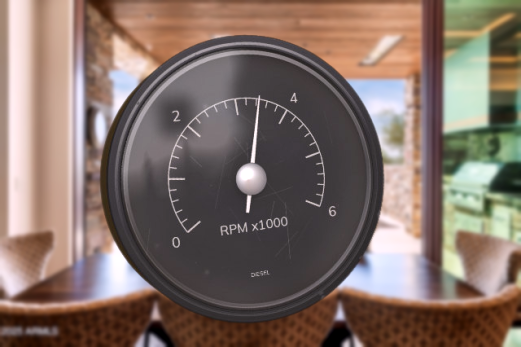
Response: 3400rpm
